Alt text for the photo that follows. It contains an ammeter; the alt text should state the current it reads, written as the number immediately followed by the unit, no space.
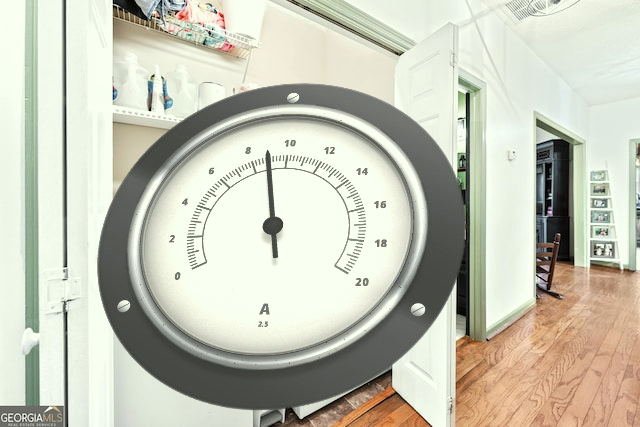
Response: 9A
